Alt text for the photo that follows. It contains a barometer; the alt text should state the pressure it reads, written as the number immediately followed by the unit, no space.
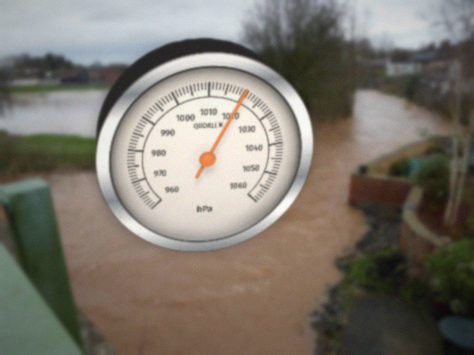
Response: 1020hPa
